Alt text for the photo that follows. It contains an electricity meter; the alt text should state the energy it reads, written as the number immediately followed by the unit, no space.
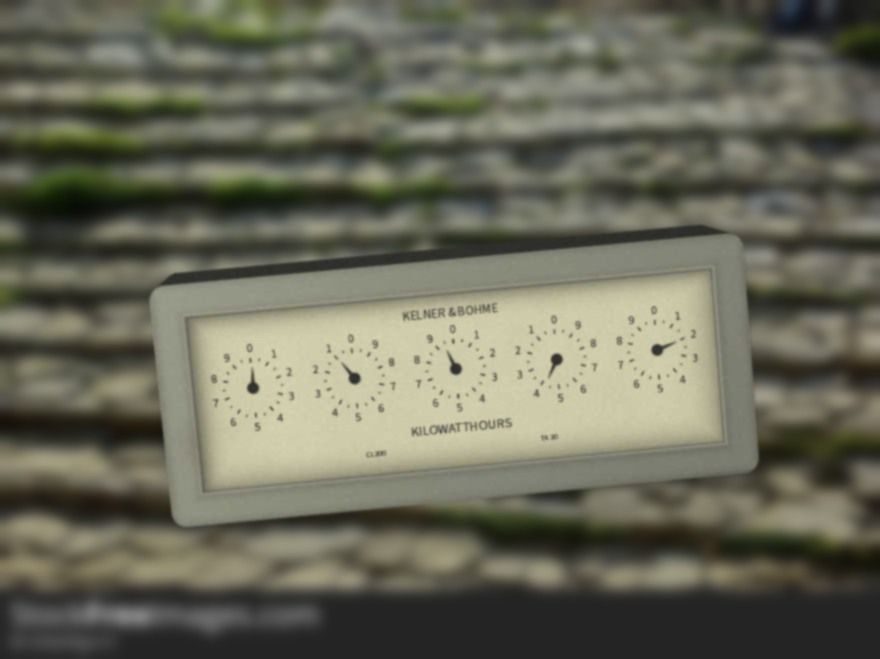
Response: 942kWh
